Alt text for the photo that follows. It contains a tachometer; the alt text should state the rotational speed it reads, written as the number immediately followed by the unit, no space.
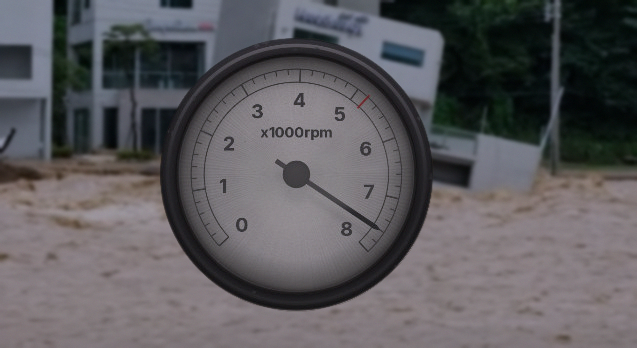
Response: 7600rpm
